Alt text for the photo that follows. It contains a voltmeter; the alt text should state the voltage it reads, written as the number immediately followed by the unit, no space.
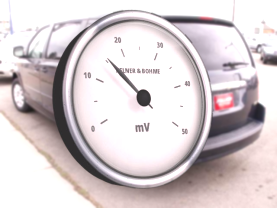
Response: 15mV
